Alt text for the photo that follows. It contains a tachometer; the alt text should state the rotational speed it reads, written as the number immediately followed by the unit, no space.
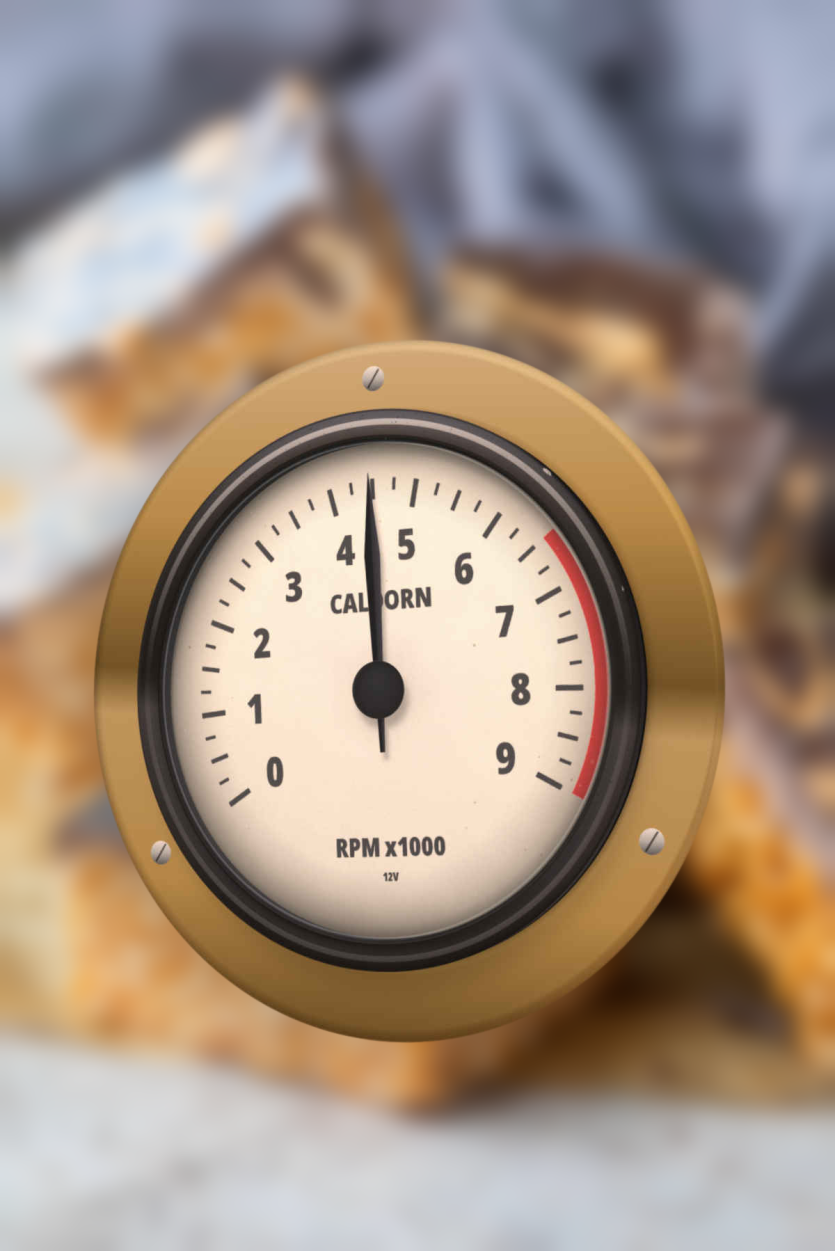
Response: 4500rpm
